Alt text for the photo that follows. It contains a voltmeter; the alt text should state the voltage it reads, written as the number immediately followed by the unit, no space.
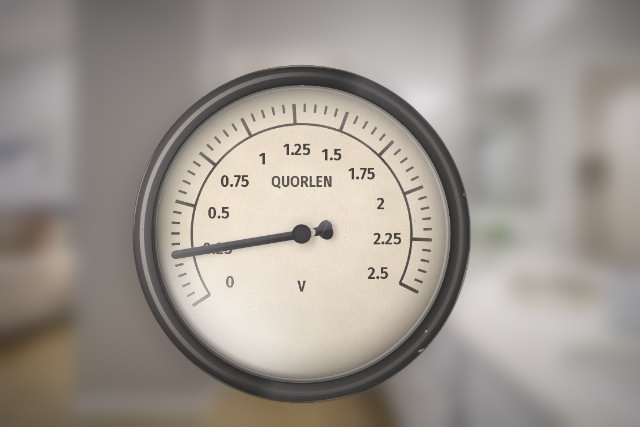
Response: 0.25V
